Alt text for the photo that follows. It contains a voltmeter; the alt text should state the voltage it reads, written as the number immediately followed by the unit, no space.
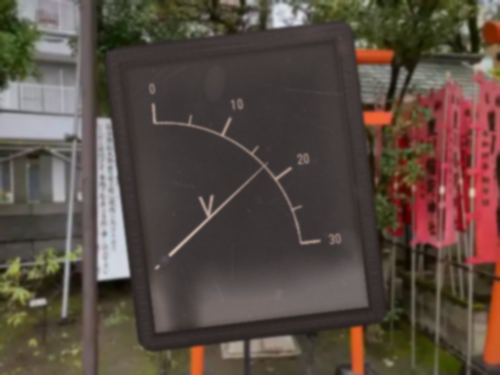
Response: 17.5V
